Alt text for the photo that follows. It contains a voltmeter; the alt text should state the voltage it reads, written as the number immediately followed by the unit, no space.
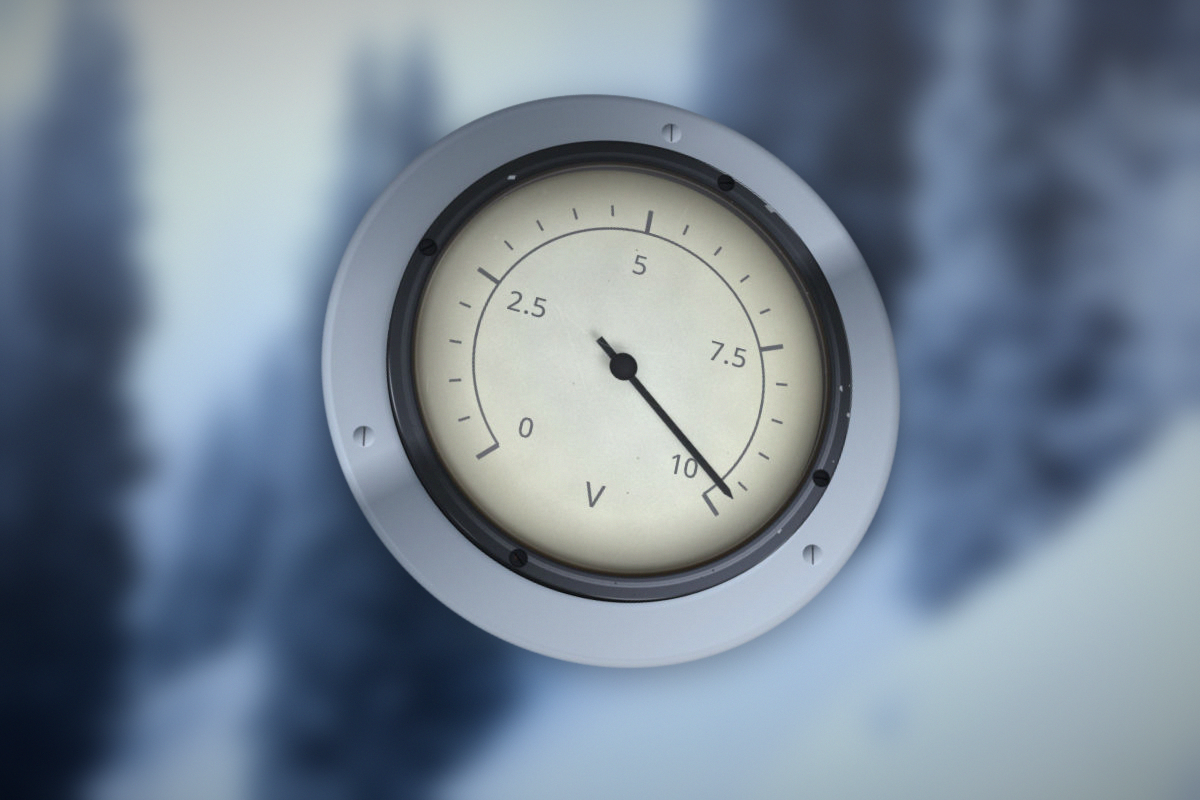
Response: 9.75V
